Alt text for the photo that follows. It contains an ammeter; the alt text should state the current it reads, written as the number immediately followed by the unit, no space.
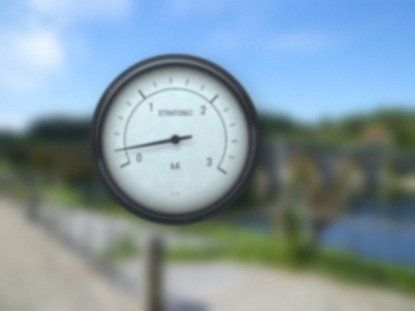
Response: 0.2kA
